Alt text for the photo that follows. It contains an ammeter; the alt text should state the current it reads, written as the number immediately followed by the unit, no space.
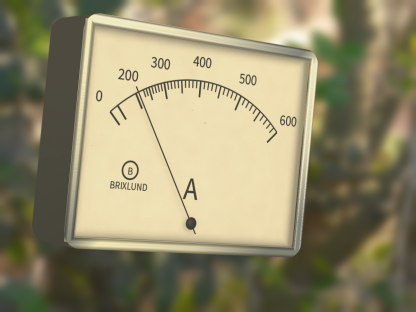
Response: 200A
